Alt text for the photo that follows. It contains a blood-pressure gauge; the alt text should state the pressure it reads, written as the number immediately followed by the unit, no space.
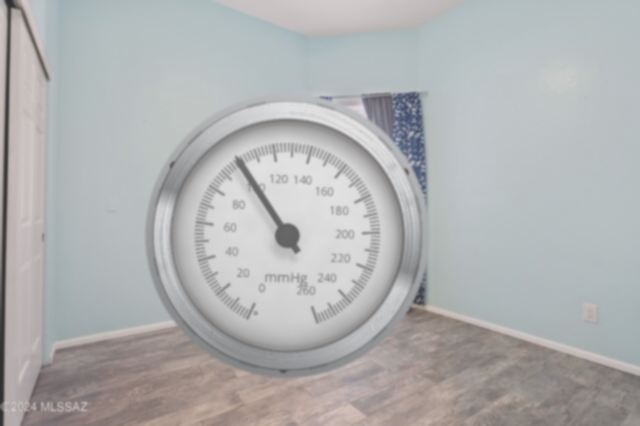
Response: 100mmHg
